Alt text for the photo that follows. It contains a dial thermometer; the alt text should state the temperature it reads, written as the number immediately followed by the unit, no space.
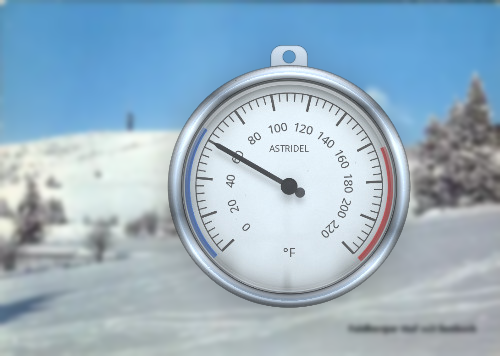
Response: 60°F
